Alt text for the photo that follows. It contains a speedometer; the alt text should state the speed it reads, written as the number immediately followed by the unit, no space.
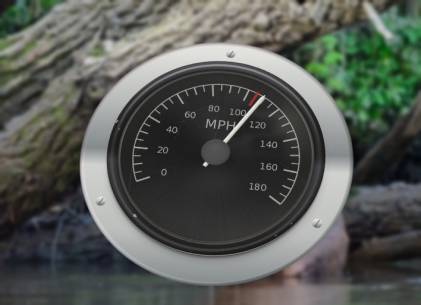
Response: 110mph
